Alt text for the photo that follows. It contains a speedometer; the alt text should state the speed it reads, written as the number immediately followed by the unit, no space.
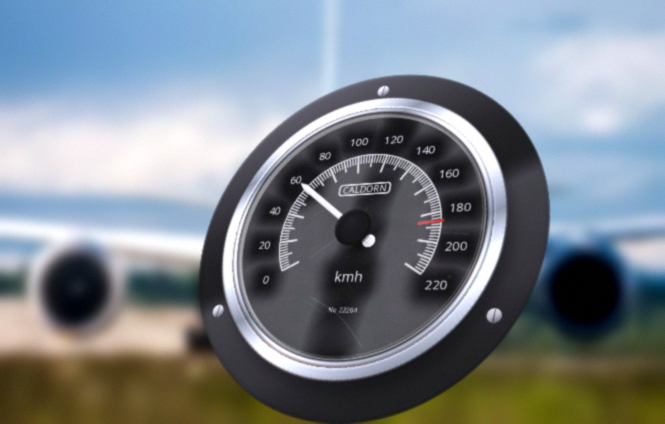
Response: 60km/h
